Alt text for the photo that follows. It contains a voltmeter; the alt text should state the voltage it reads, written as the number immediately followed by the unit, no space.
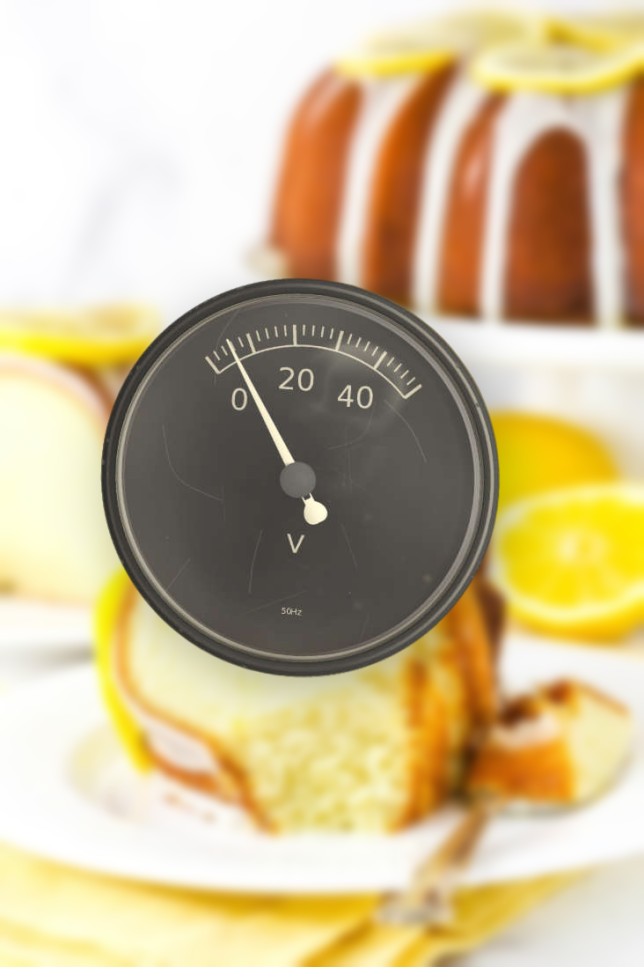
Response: 6V
